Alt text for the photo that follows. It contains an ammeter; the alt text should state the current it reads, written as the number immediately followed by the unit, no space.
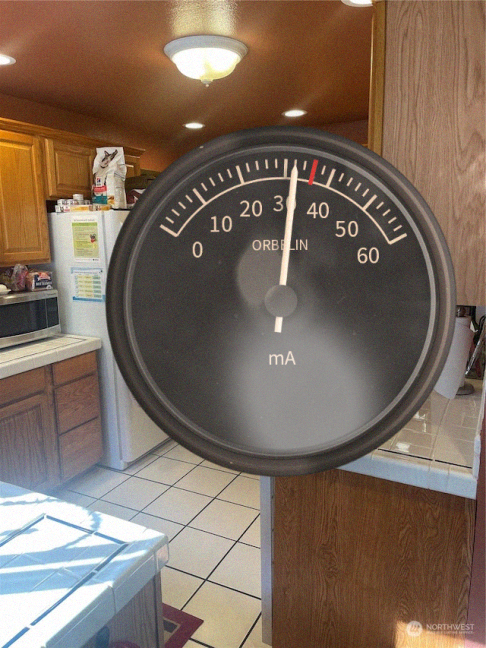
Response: 32mA
